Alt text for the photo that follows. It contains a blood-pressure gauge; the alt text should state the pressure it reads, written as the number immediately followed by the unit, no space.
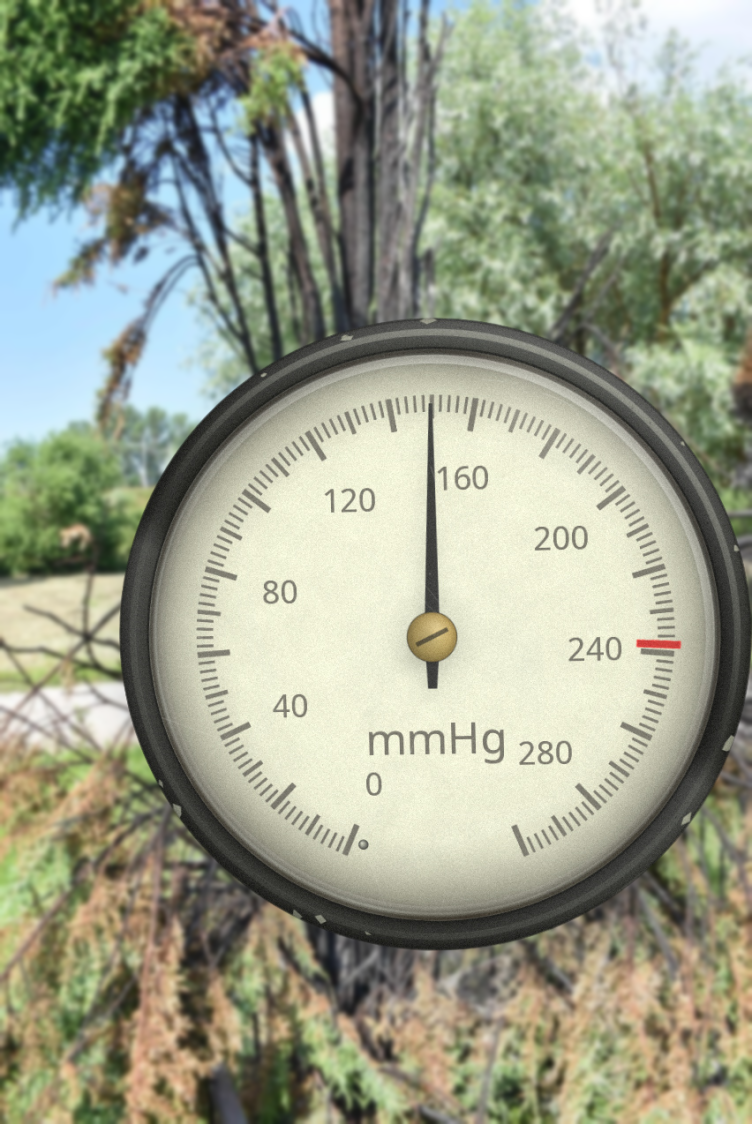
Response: 150mmHg
